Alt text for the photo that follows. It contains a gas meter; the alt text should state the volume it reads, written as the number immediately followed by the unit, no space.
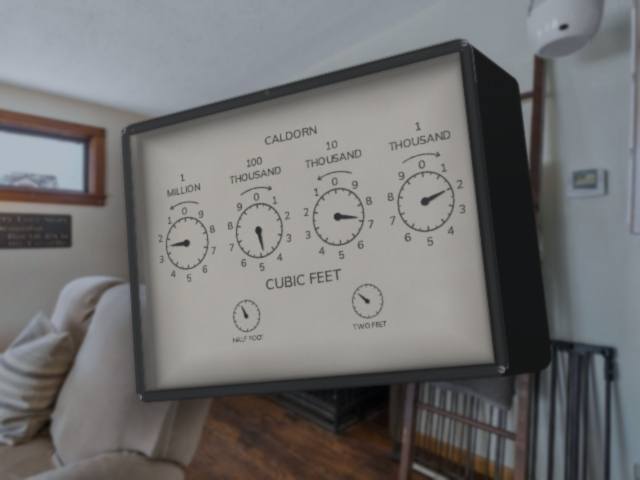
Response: 247200ft³
